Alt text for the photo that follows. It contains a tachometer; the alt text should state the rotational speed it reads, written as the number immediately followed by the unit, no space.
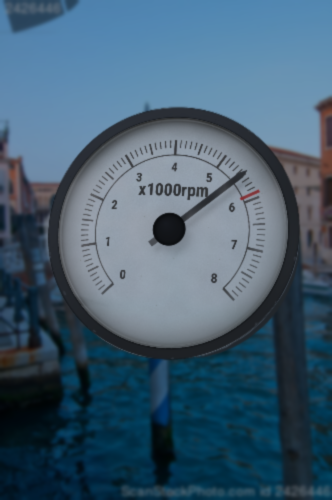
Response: 5500rpm
